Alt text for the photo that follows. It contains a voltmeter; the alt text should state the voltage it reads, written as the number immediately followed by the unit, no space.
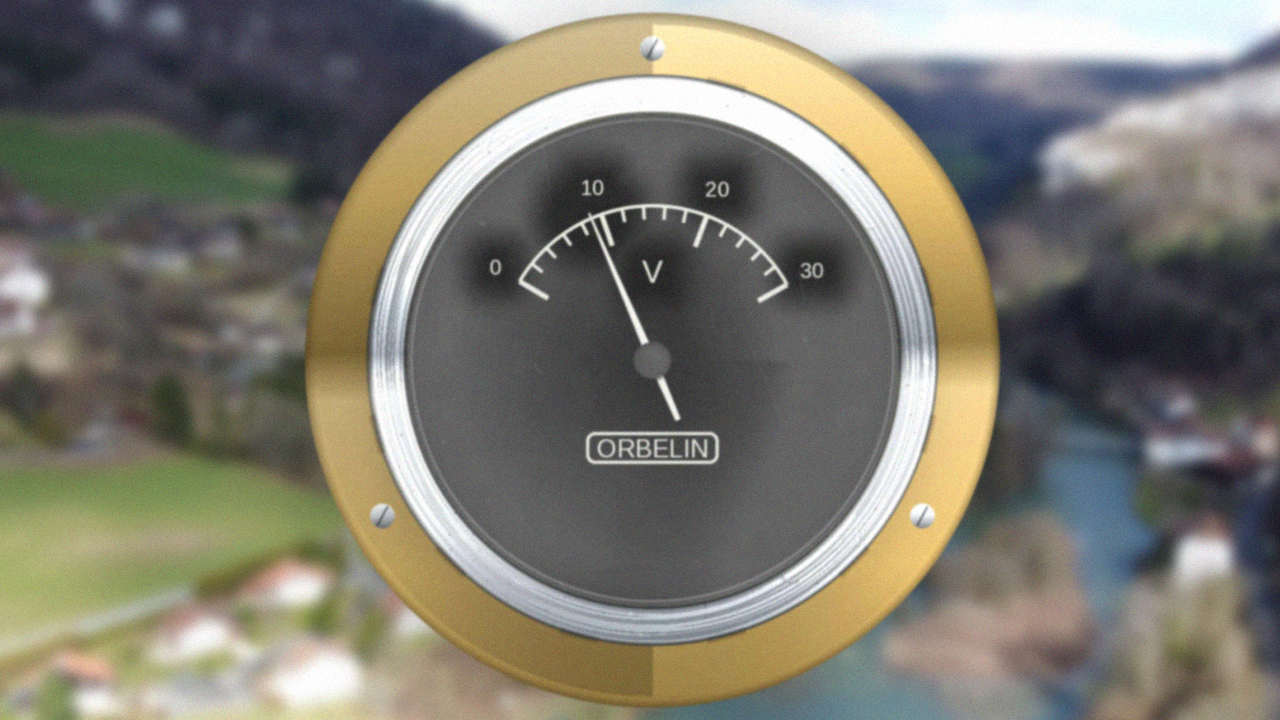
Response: 9V
